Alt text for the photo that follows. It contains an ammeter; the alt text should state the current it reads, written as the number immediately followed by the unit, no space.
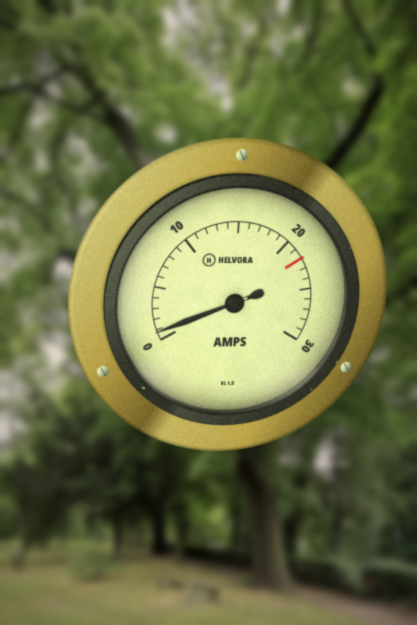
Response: 1A
